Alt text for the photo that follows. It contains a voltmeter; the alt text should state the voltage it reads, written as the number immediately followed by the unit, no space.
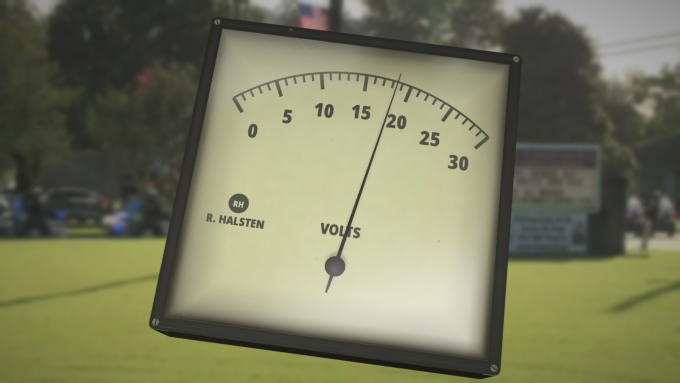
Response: 18.5V
